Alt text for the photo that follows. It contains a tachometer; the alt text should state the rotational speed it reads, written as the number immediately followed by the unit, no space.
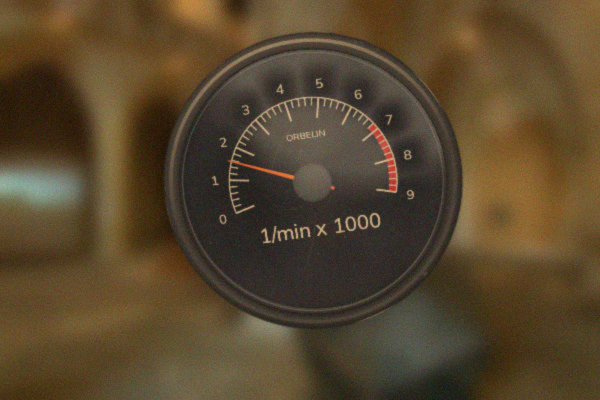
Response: 1600rpm
